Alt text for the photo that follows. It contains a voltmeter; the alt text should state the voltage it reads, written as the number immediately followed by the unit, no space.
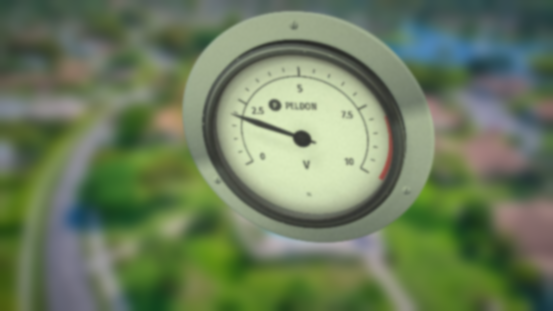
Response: 2V
